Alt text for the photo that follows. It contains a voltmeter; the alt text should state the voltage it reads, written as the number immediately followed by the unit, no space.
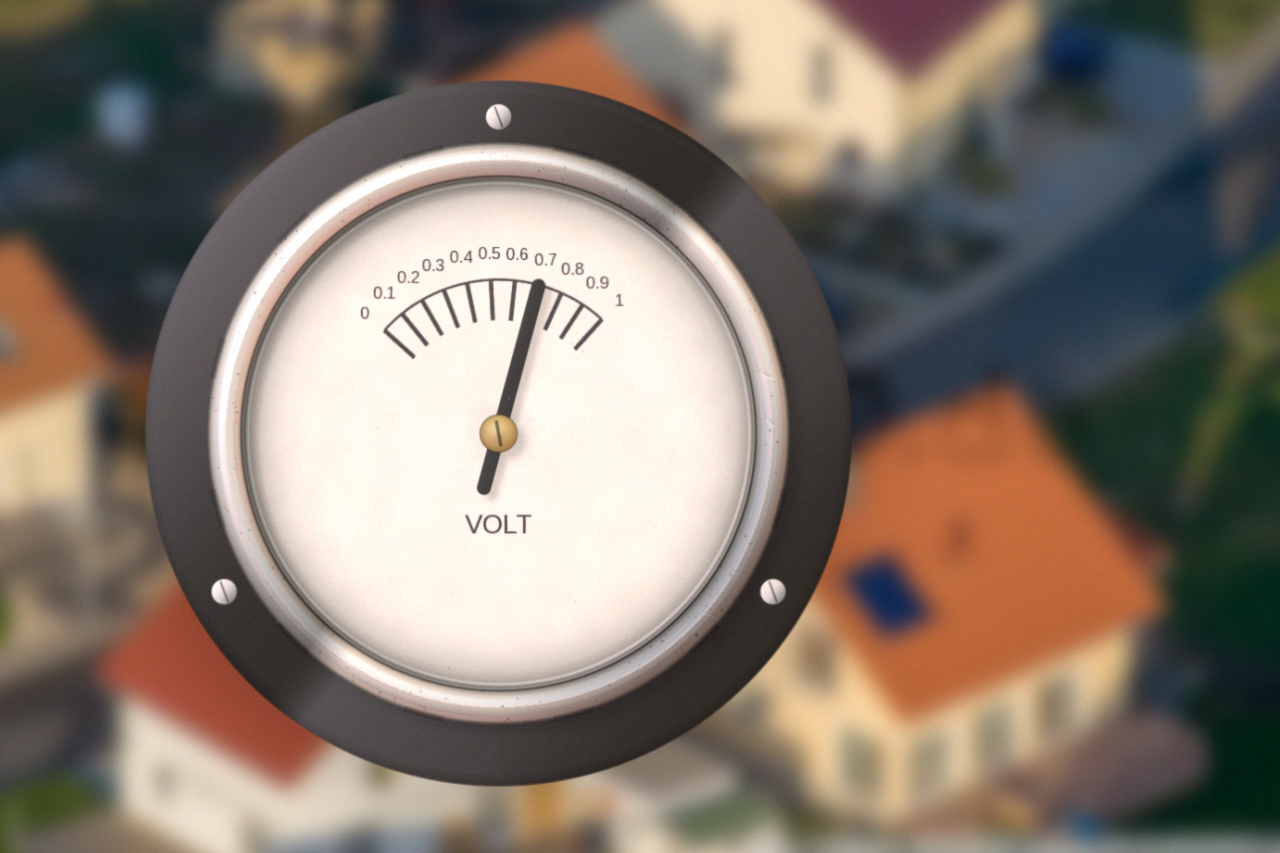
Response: 0.7V
